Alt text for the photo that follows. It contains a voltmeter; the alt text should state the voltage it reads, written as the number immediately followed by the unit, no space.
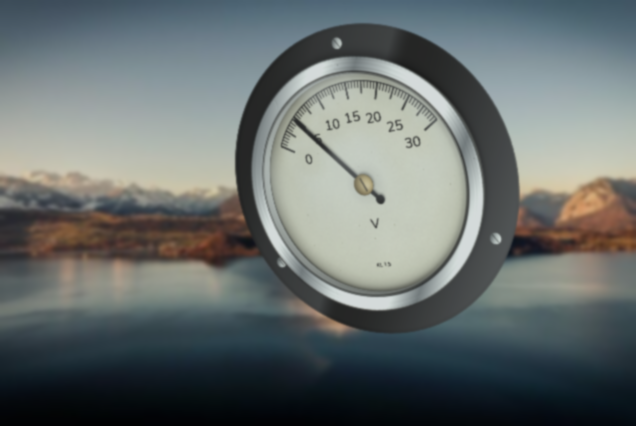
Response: 5V
